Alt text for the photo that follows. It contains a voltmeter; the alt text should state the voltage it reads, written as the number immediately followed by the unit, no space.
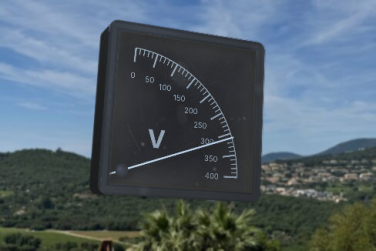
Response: 310V
